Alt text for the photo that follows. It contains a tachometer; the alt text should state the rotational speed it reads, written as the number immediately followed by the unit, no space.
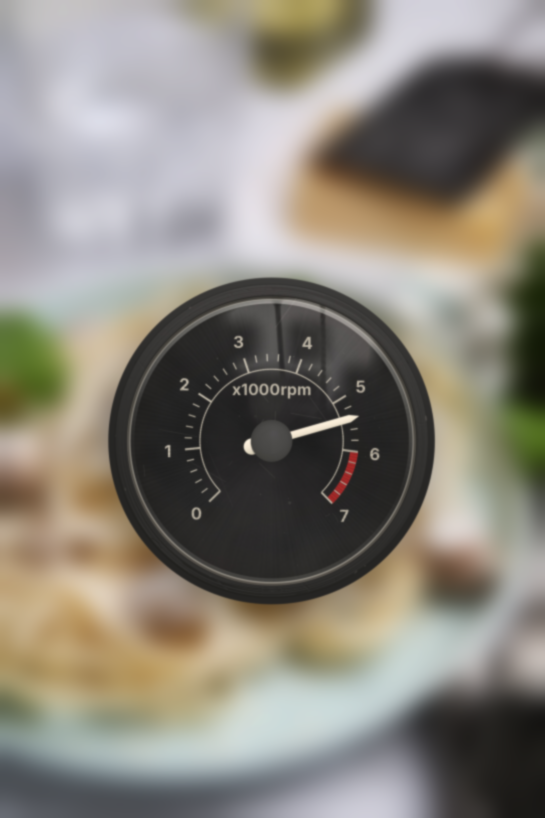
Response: 5400rpm
